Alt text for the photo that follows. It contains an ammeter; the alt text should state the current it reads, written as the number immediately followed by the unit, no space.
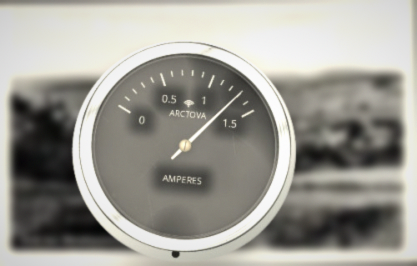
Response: 1.3A
